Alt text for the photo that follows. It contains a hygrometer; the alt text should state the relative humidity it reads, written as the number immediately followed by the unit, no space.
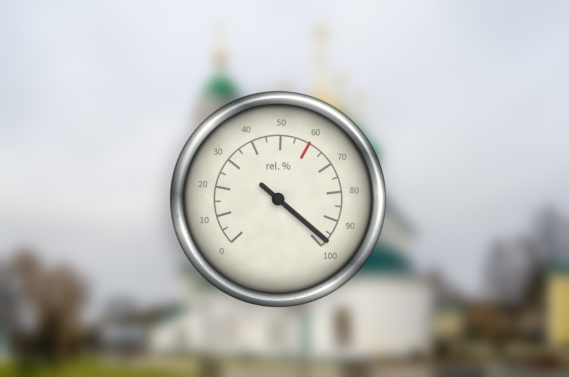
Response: 97.5%
